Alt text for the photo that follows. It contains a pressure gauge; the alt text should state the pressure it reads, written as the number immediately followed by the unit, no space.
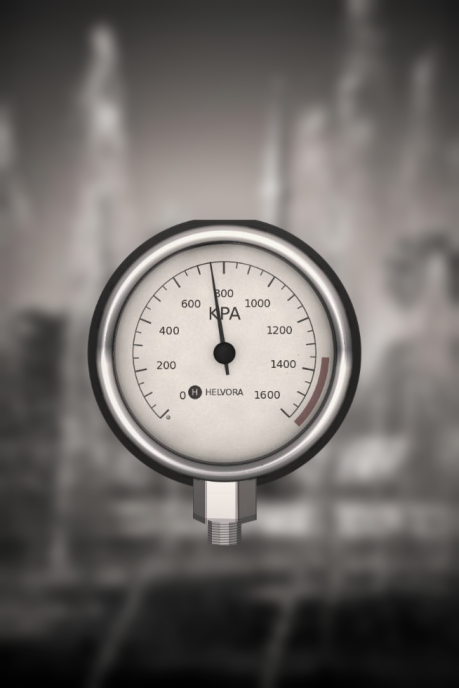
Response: 750kPa
